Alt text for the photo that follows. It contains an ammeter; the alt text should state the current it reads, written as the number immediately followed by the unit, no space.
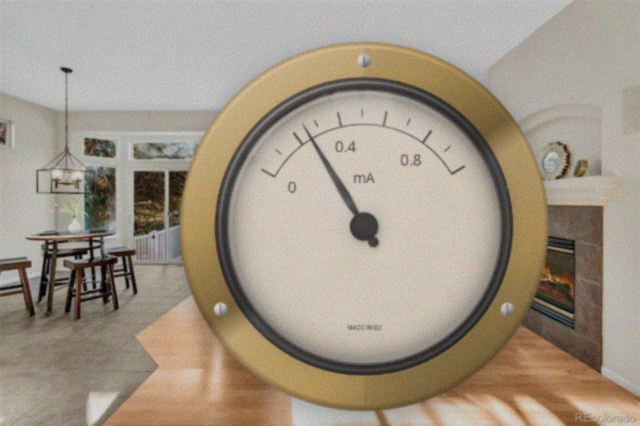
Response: 0.25mA
